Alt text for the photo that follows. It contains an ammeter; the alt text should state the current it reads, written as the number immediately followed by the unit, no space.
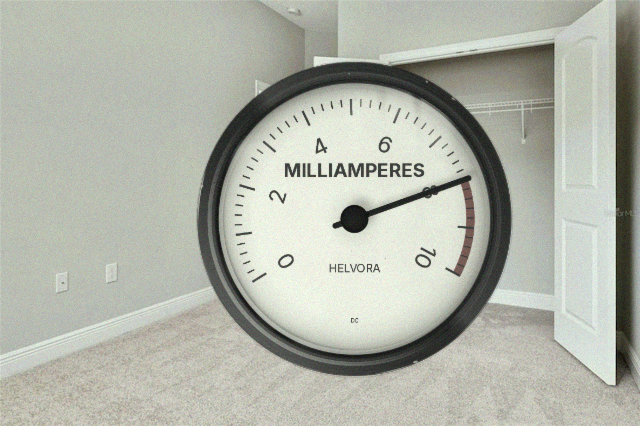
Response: 8mA
